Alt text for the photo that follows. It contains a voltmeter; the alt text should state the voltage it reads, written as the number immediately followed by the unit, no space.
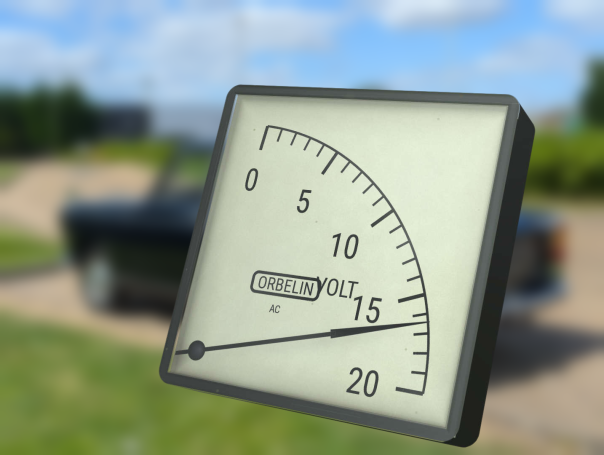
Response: 16.5V
